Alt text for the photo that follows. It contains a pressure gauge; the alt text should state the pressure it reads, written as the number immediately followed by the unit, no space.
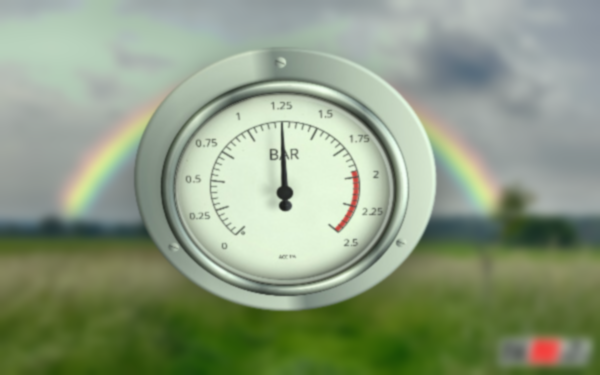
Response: 1.25bar
